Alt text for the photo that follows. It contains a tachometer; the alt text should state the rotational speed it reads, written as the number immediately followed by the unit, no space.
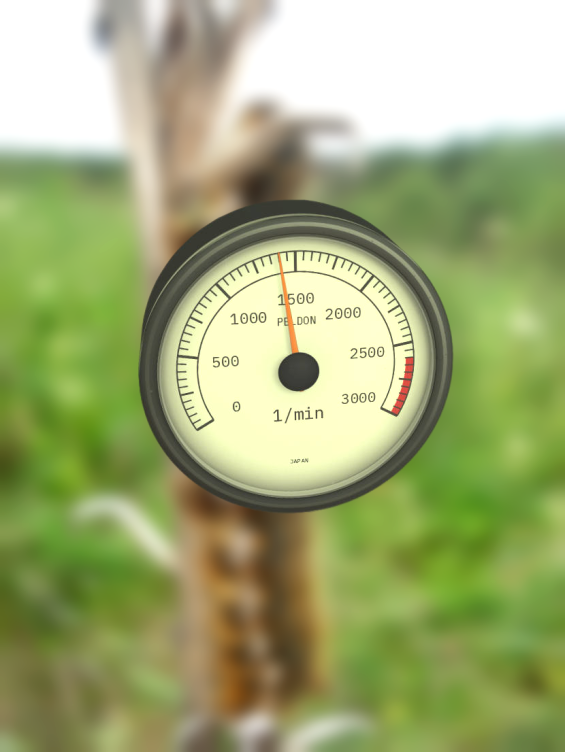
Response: 1400rpm
